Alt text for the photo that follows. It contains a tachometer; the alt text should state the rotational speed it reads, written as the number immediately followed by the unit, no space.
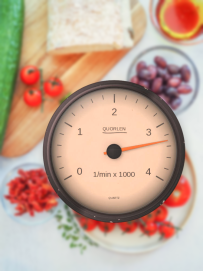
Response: 3300rpm
